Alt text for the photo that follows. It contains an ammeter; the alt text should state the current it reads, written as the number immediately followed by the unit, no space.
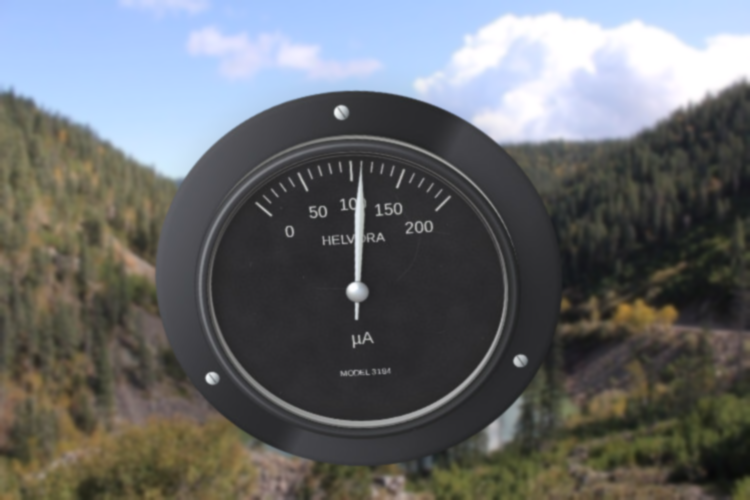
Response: 110µA
